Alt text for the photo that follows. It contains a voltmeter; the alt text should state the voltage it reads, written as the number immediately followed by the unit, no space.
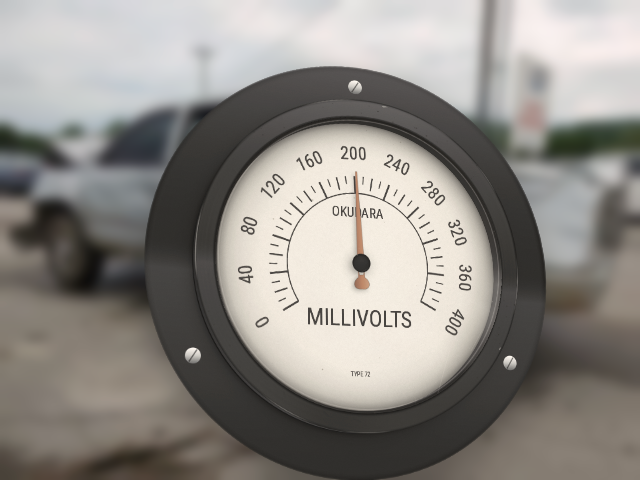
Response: 200mV
